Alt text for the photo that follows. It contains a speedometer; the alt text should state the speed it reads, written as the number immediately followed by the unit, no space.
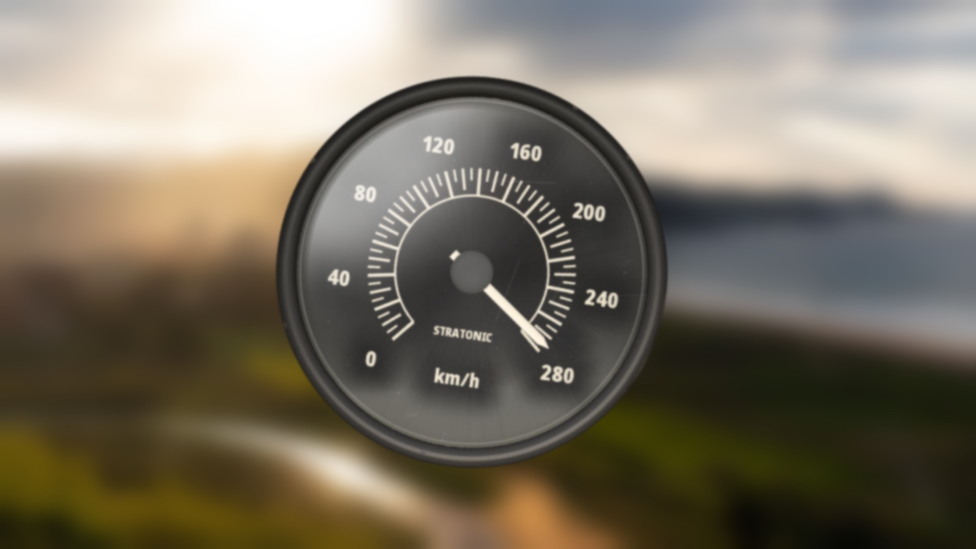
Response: 275km/h
